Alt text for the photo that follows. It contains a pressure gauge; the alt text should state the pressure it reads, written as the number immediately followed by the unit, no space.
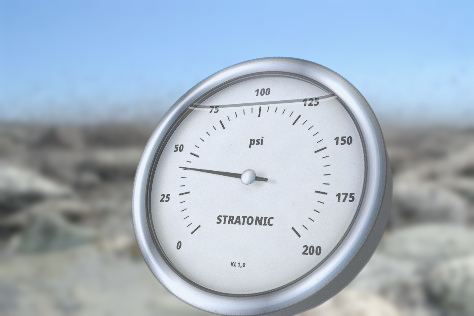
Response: 40psi
